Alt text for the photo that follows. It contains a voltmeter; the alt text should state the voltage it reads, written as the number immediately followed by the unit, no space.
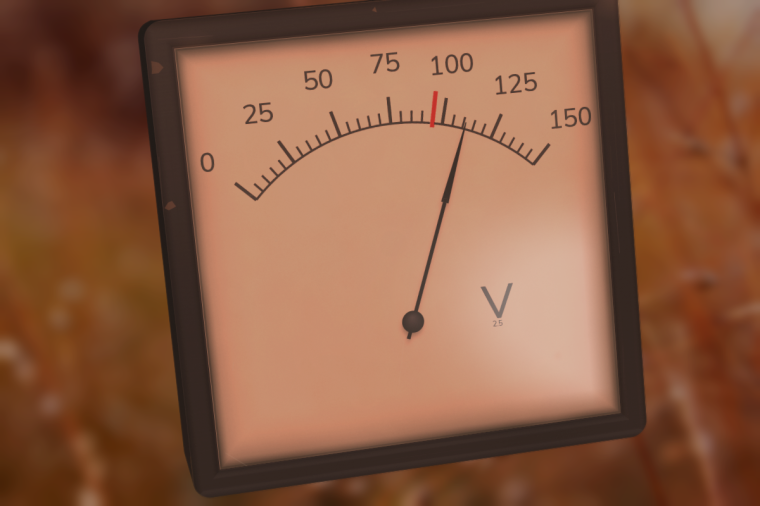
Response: 110V
